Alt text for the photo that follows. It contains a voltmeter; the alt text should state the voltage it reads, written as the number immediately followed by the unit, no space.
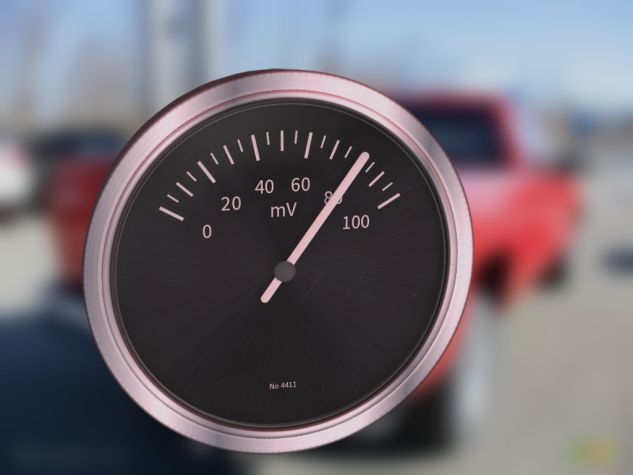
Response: 80mV
